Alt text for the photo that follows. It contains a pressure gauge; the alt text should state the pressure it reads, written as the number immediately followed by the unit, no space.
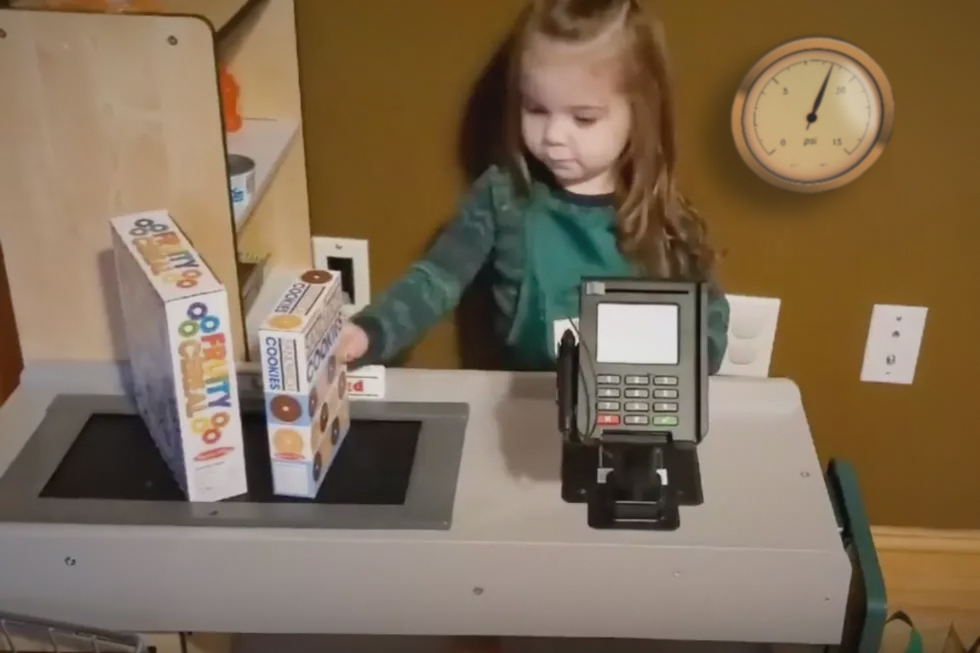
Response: 8.5psi
